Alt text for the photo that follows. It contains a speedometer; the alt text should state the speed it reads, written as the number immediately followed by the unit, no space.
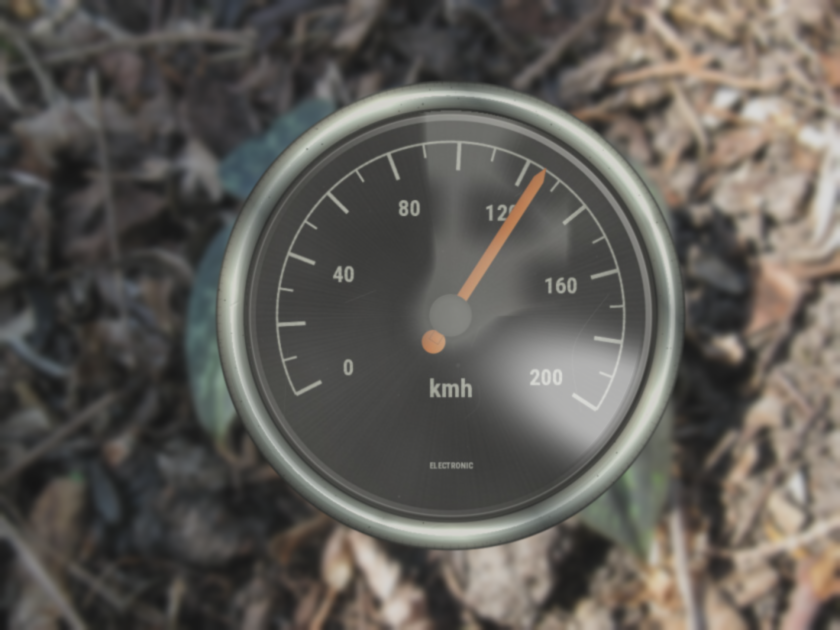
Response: 125km/h
